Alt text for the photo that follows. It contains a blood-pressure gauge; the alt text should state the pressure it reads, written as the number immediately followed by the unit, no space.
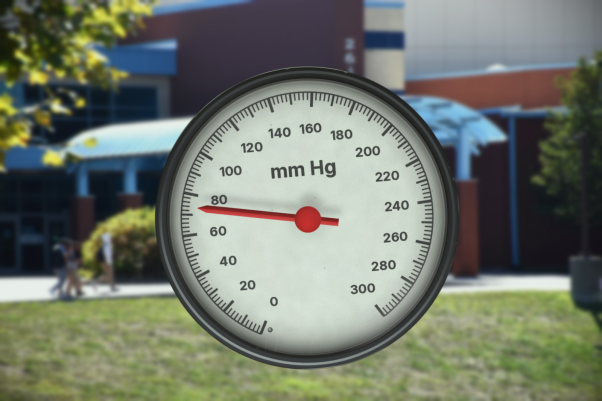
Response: 74mmHg
